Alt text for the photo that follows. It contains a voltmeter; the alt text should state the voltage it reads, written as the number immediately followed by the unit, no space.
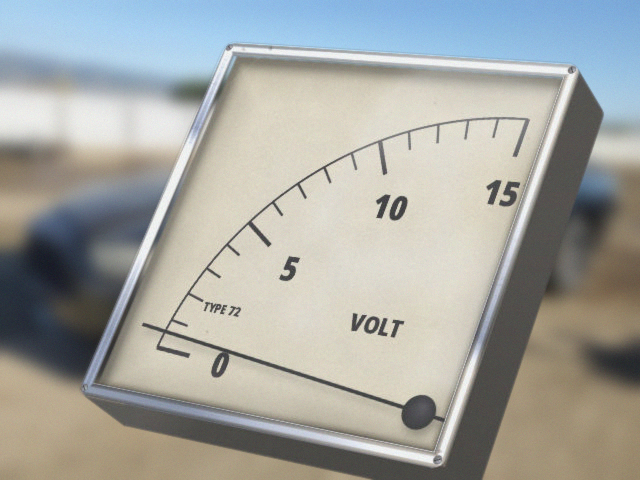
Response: 0.5V
